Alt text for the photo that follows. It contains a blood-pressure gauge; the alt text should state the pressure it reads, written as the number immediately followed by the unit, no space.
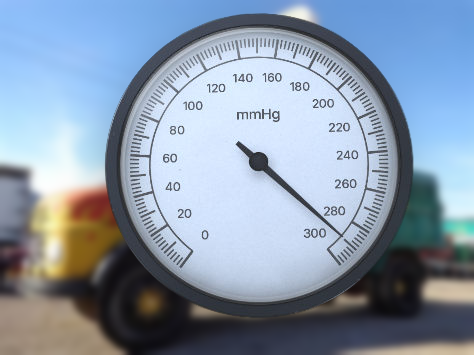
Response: 290mmHg
